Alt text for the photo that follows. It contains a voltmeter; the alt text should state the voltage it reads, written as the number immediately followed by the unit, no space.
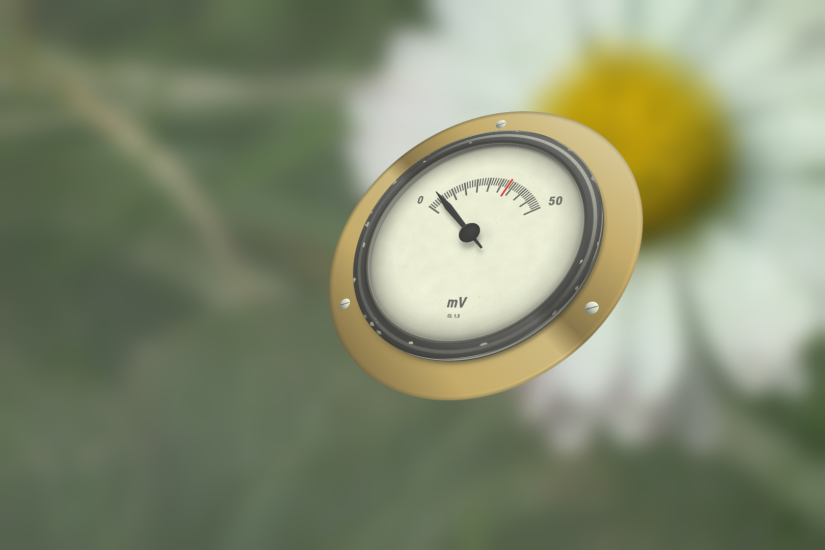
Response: 5mV
